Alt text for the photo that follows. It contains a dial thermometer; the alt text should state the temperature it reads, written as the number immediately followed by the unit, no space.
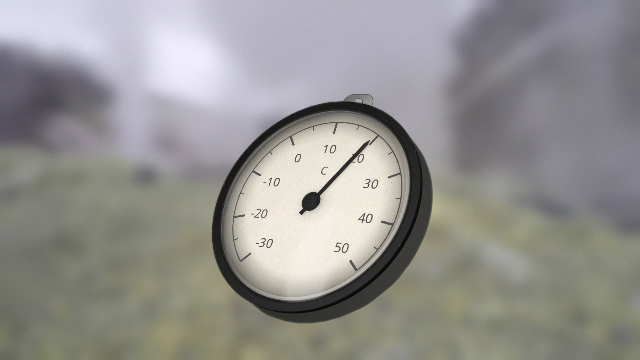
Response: 20°C
